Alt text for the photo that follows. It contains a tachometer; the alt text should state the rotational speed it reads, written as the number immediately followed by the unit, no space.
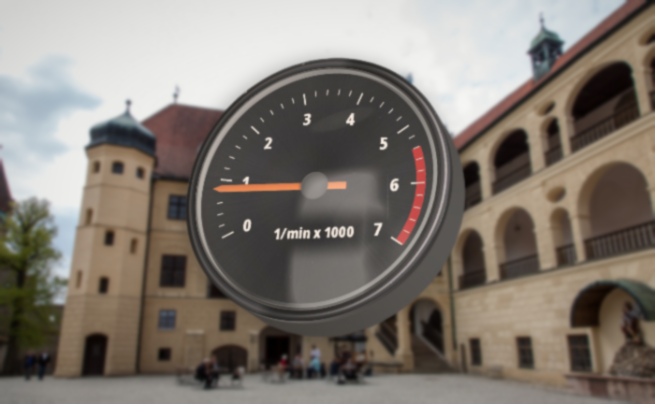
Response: 800rpm
